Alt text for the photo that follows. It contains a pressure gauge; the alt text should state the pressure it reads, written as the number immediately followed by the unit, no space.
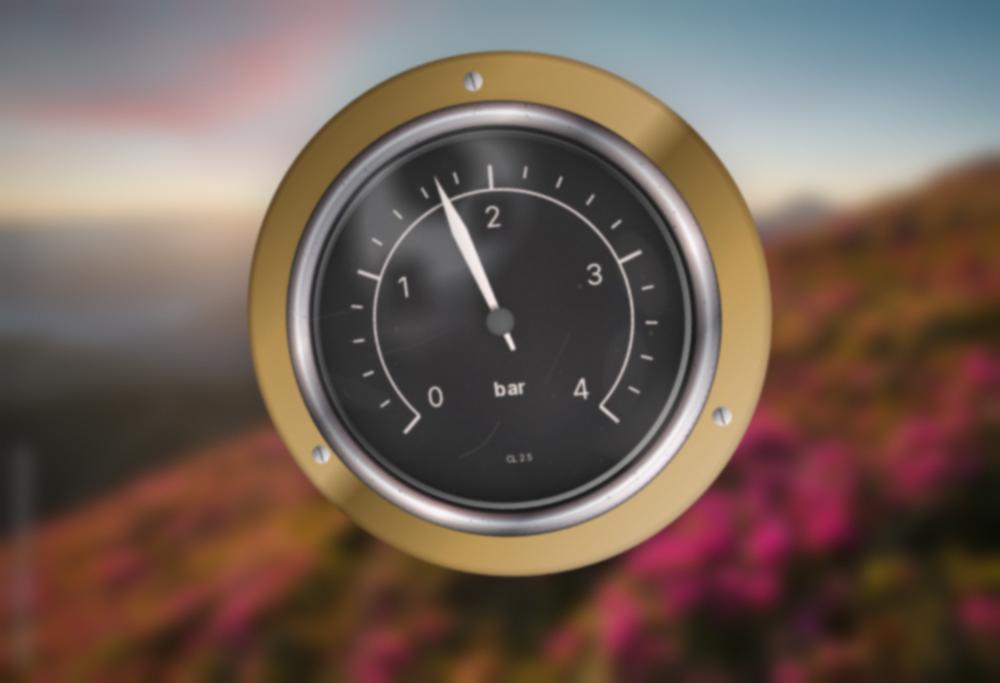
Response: 1.7bar
